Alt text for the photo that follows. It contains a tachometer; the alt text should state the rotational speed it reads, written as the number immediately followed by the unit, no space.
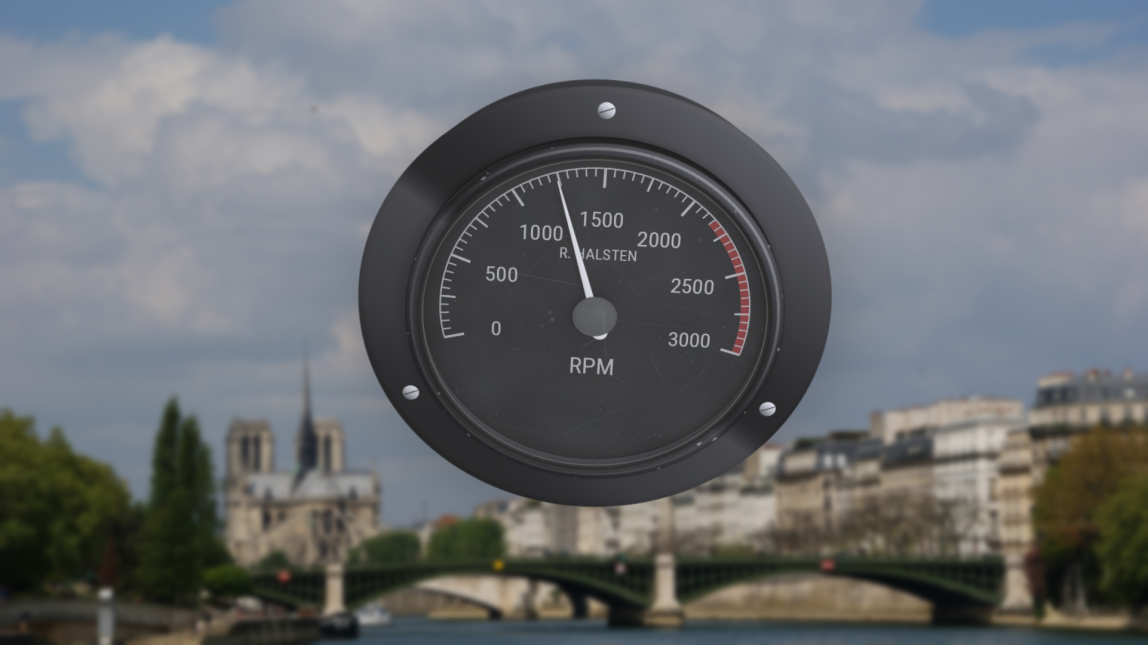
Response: 1250rpm
